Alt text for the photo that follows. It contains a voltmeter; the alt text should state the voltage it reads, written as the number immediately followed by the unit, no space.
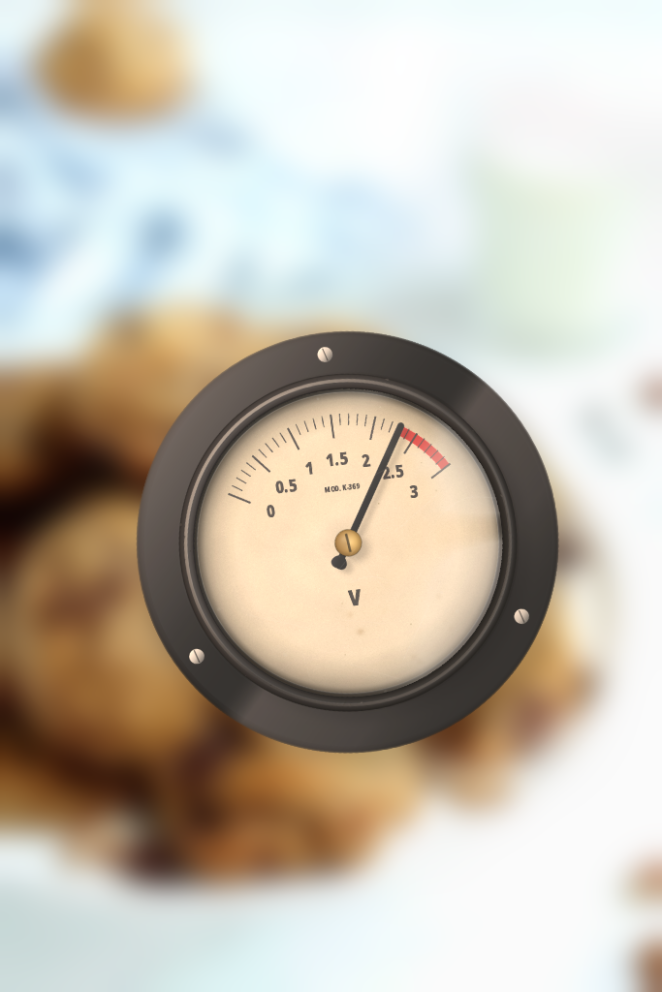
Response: 2.3V
